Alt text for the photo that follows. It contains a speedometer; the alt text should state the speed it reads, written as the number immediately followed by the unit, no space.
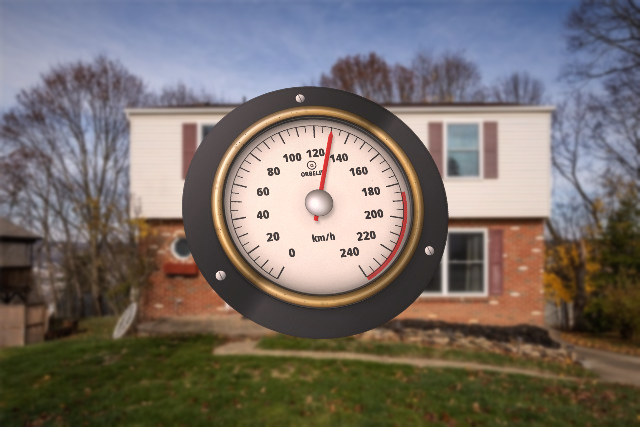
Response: 130km/h
